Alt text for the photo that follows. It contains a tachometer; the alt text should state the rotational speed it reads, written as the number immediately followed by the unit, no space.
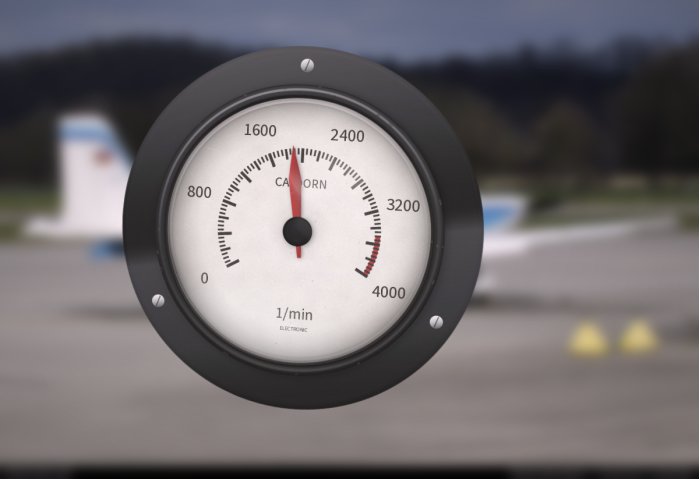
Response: 1900rpm
